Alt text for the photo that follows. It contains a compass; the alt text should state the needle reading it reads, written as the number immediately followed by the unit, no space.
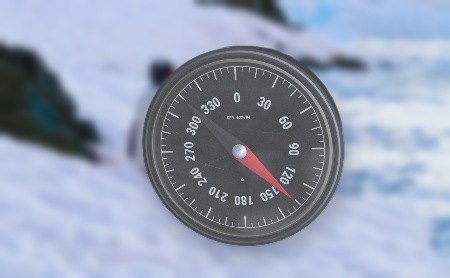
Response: 135°
